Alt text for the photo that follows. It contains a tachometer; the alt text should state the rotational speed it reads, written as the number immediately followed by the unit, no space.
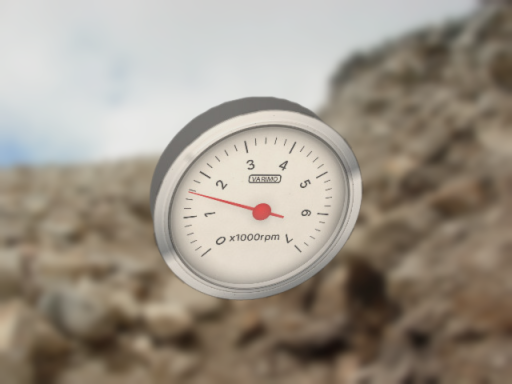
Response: 1600rpm
